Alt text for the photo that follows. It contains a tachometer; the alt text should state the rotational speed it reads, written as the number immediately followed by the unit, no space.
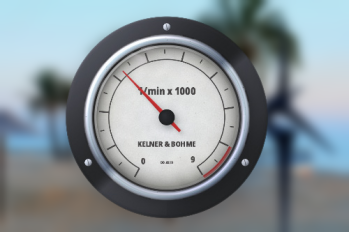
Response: 3250rpm
